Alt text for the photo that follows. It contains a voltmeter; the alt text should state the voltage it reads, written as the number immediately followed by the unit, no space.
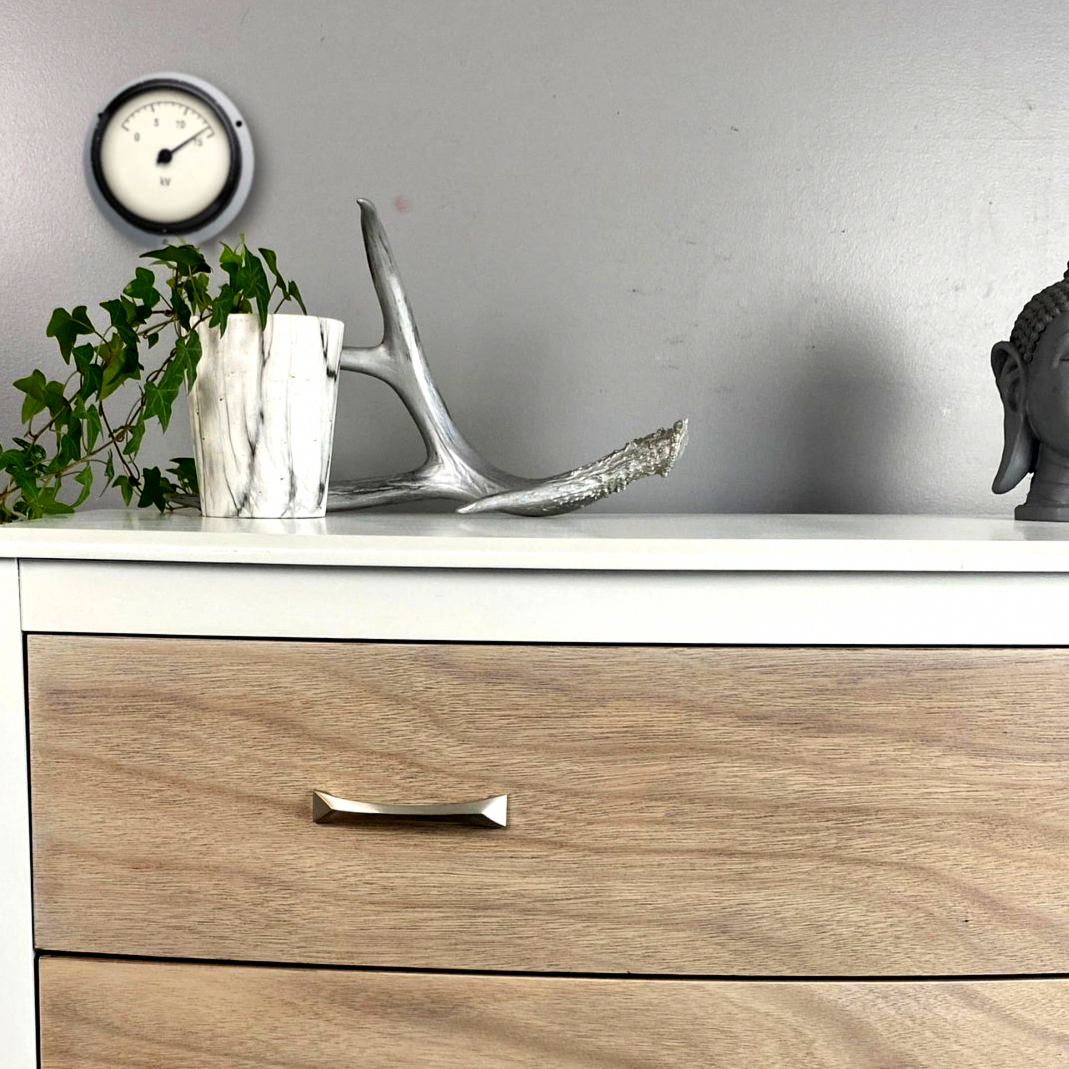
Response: 14kV
